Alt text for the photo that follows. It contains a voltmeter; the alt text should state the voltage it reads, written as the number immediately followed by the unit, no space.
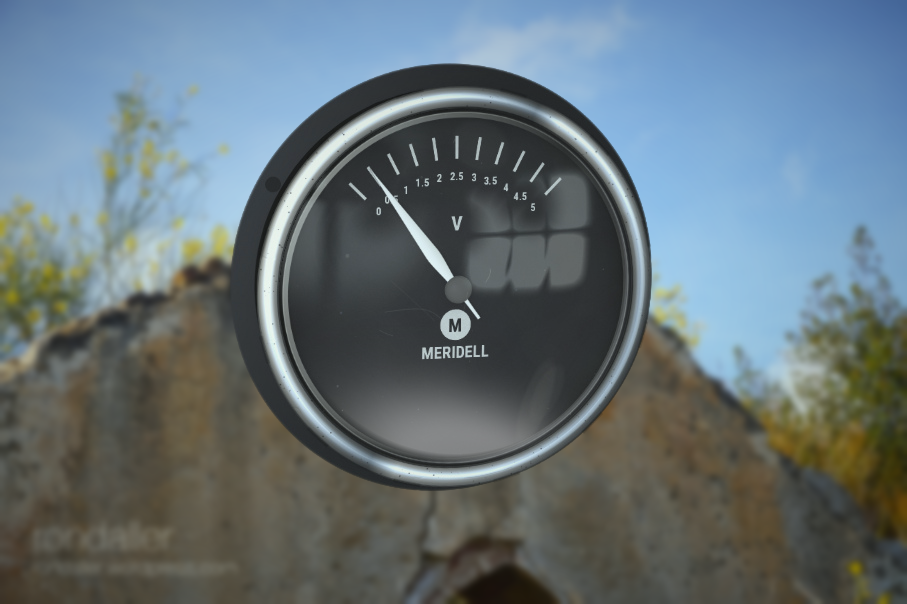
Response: 0.5V
